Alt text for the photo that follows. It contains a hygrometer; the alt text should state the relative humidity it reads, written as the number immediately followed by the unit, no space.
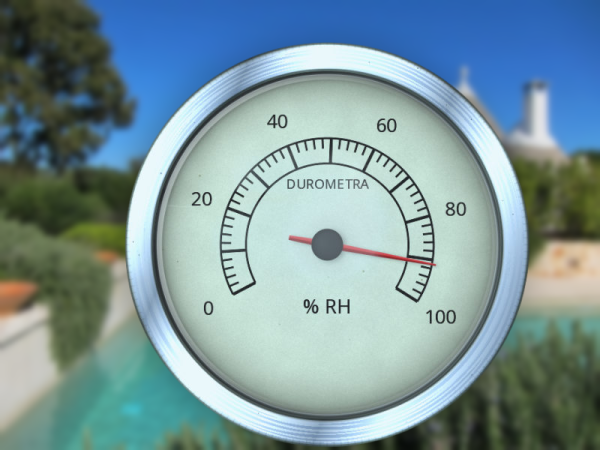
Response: 91%
